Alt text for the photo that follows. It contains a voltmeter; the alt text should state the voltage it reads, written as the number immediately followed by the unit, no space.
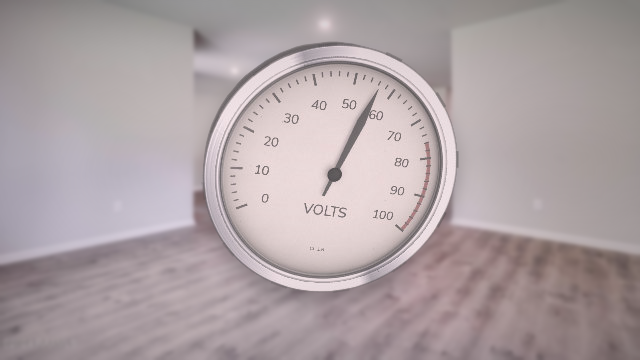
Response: 56V
